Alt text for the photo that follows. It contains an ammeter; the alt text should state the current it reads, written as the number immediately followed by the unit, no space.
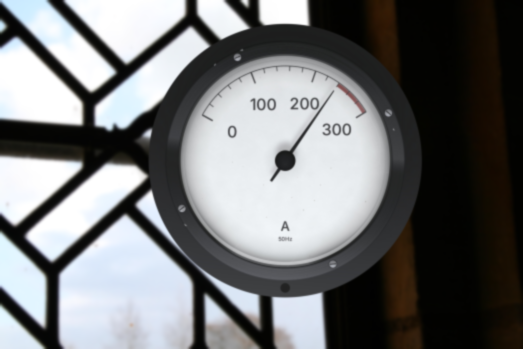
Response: 240A
